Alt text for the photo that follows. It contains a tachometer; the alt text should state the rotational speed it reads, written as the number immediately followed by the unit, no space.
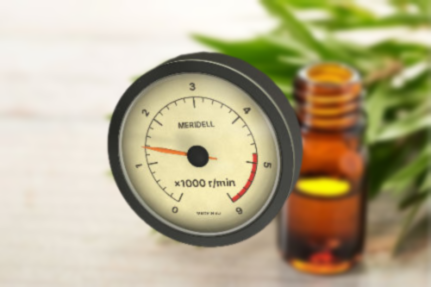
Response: 1400rpm
